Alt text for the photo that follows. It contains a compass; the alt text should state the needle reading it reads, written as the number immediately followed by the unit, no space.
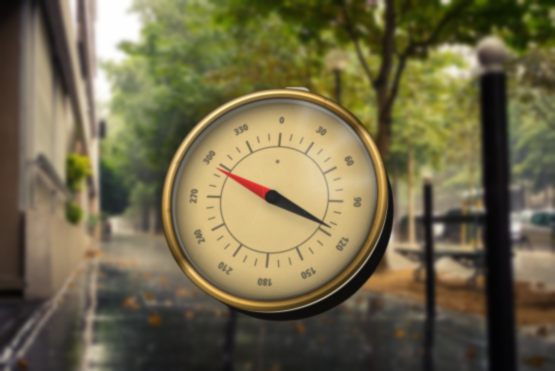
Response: 295°
